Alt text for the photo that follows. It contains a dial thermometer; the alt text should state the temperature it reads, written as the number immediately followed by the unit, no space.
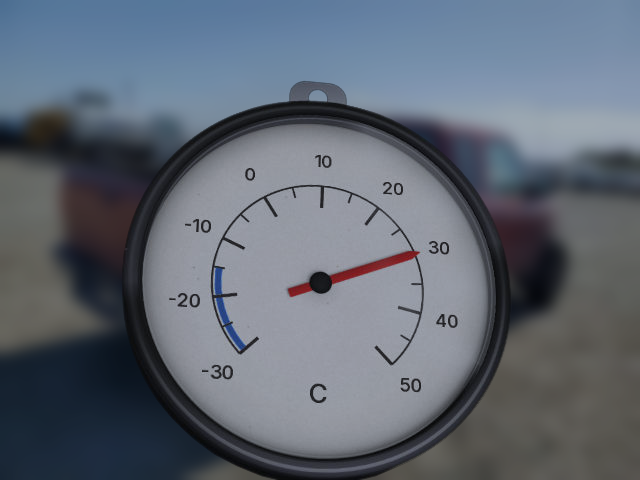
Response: 30°C
